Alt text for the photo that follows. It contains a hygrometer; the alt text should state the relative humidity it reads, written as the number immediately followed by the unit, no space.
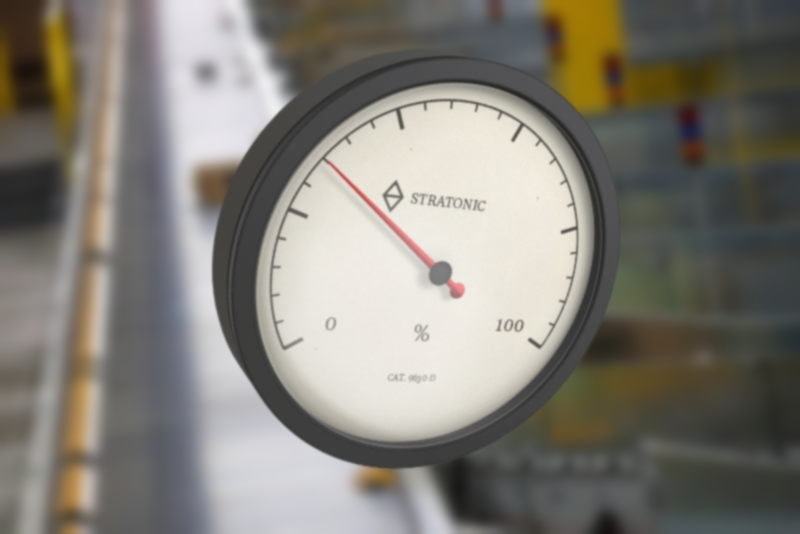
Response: 28%
